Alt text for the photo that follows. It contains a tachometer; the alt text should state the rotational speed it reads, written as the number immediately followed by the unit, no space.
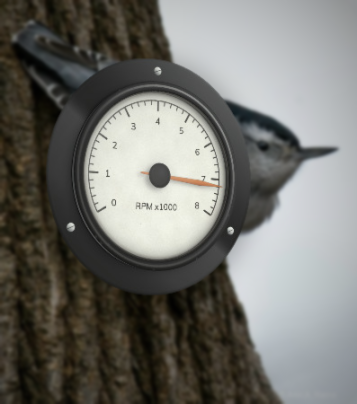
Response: 7200rpm
